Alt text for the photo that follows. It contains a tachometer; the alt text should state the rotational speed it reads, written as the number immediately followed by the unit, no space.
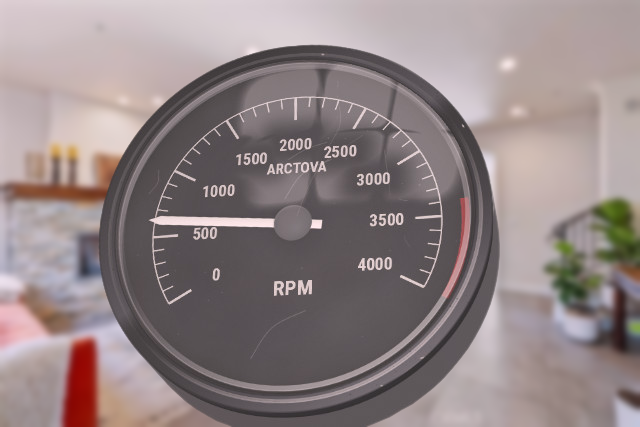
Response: 600rpm
